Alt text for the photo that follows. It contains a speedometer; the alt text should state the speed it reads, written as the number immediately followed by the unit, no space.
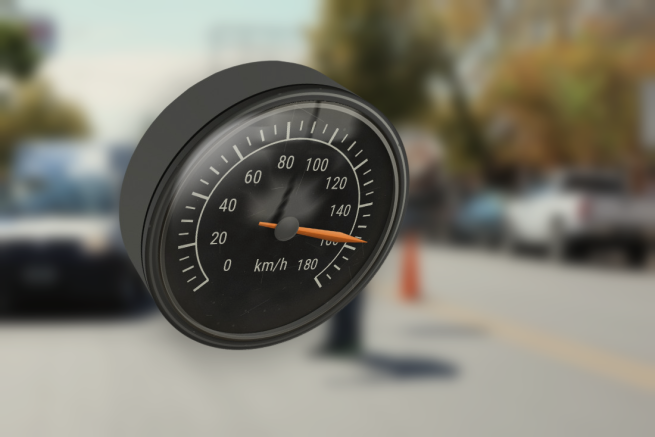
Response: 155km/h
